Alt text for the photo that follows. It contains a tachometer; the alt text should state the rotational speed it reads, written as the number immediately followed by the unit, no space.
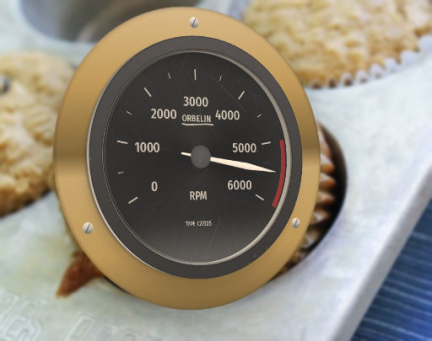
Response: 5500rpm
